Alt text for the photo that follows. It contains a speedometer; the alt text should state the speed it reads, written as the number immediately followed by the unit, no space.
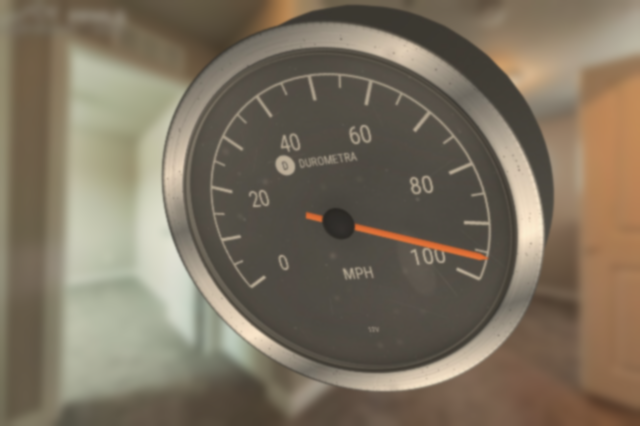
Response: 95mph
